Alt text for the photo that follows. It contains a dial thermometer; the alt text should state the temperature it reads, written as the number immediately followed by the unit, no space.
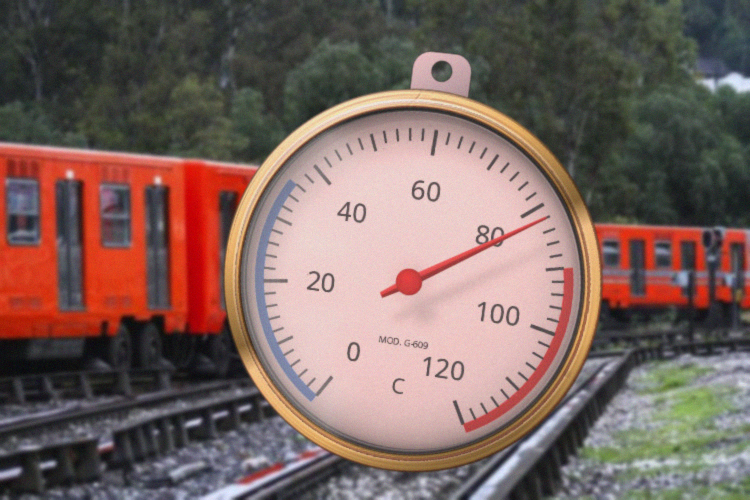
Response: 82°C
